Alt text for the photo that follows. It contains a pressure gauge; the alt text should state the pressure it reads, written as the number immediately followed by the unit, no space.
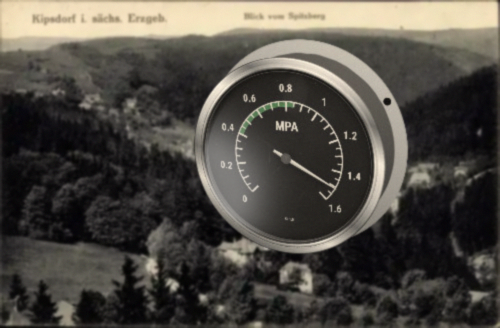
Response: 1.5MPa
